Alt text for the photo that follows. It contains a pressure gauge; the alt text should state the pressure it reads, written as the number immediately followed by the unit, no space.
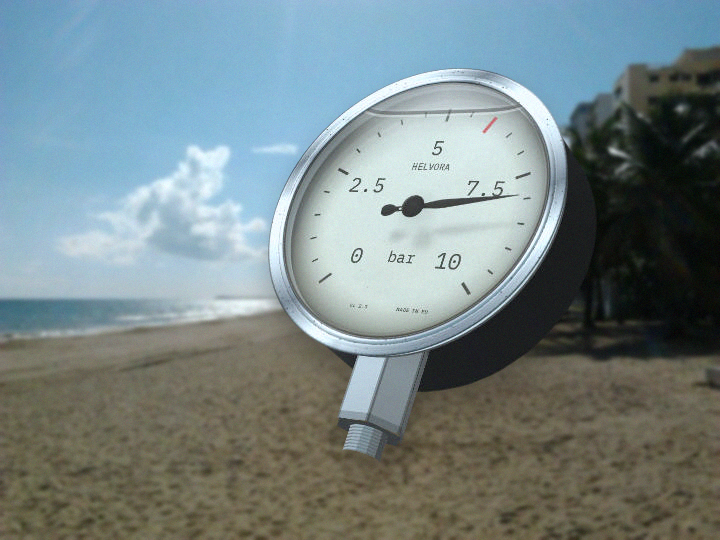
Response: 8bar
